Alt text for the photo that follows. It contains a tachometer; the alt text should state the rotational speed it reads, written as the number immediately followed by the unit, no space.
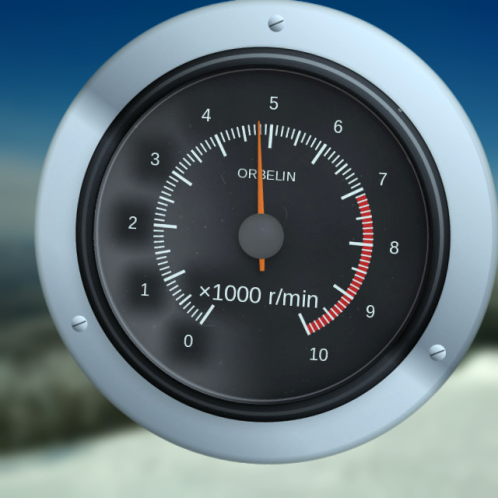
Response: 4800rpm
